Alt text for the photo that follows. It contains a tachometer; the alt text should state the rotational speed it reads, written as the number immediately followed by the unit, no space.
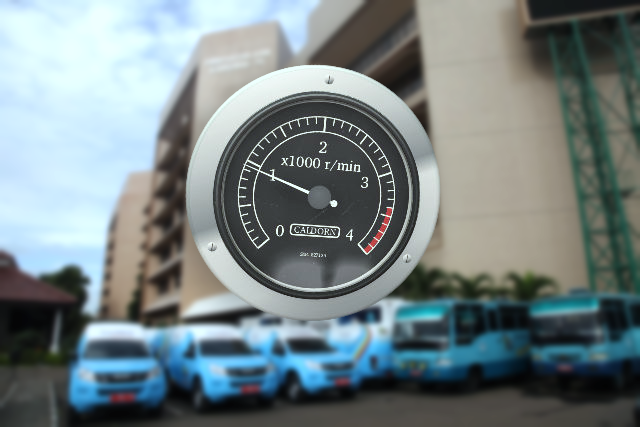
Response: 950rpm
